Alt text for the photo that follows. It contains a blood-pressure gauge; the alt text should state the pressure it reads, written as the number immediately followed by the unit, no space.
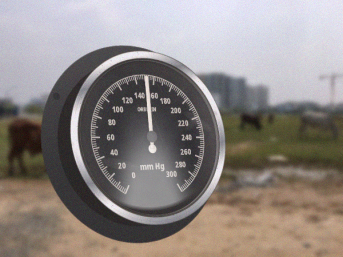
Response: 150mmHg
